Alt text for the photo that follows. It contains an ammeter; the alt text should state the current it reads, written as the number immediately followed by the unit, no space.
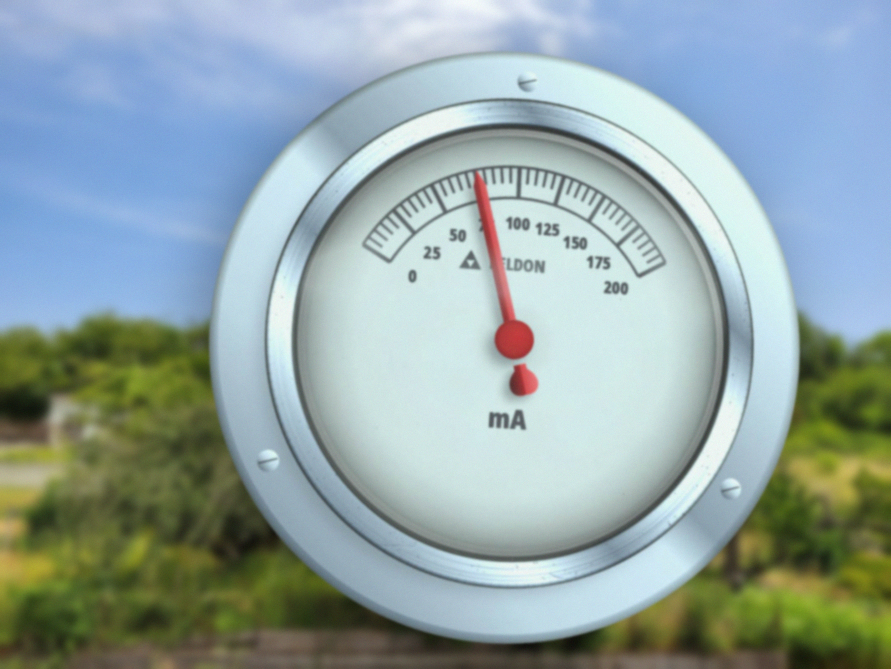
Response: 75mA
